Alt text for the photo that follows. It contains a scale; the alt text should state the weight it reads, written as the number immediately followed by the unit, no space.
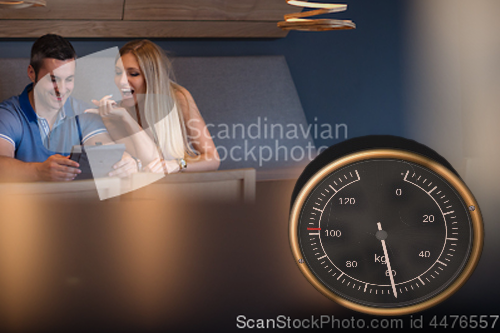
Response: 60kg
